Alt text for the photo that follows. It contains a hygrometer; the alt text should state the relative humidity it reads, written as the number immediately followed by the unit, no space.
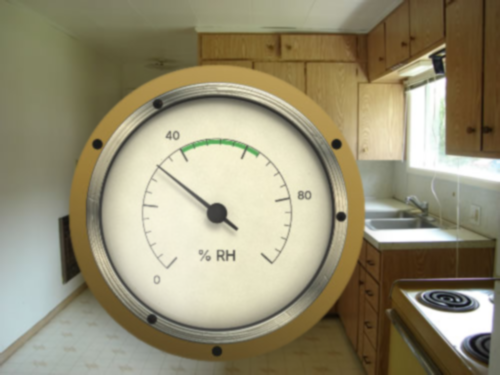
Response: 32%
